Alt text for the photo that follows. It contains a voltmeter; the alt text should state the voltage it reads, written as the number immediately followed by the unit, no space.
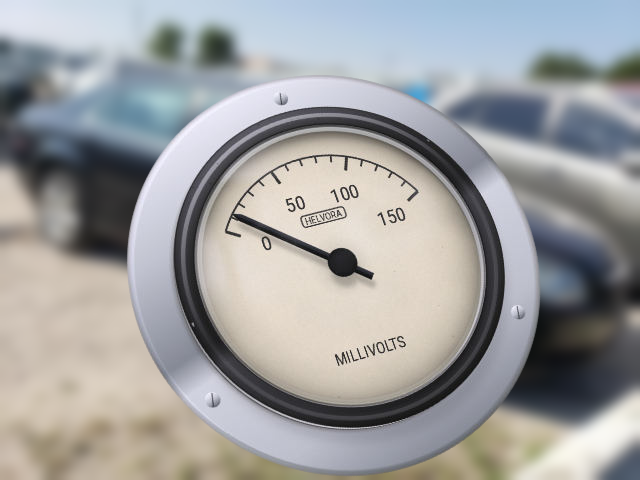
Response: 10mV
